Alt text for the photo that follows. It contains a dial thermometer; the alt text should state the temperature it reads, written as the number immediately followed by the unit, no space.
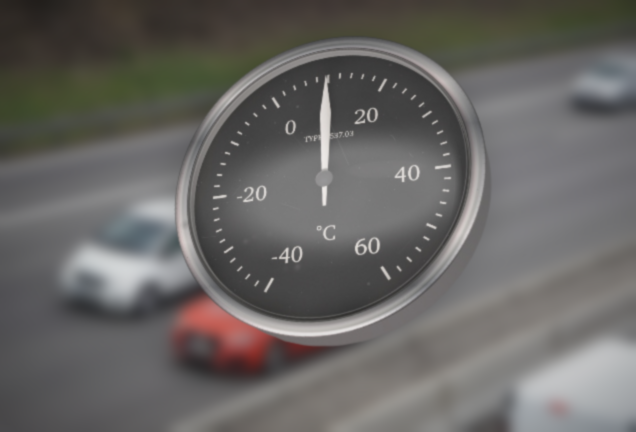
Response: 10°C
